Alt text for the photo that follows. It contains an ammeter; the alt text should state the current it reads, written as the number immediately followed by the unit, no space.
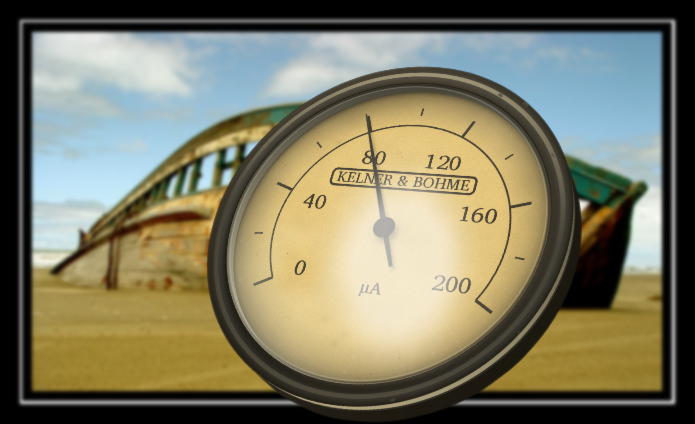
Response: 80µA
